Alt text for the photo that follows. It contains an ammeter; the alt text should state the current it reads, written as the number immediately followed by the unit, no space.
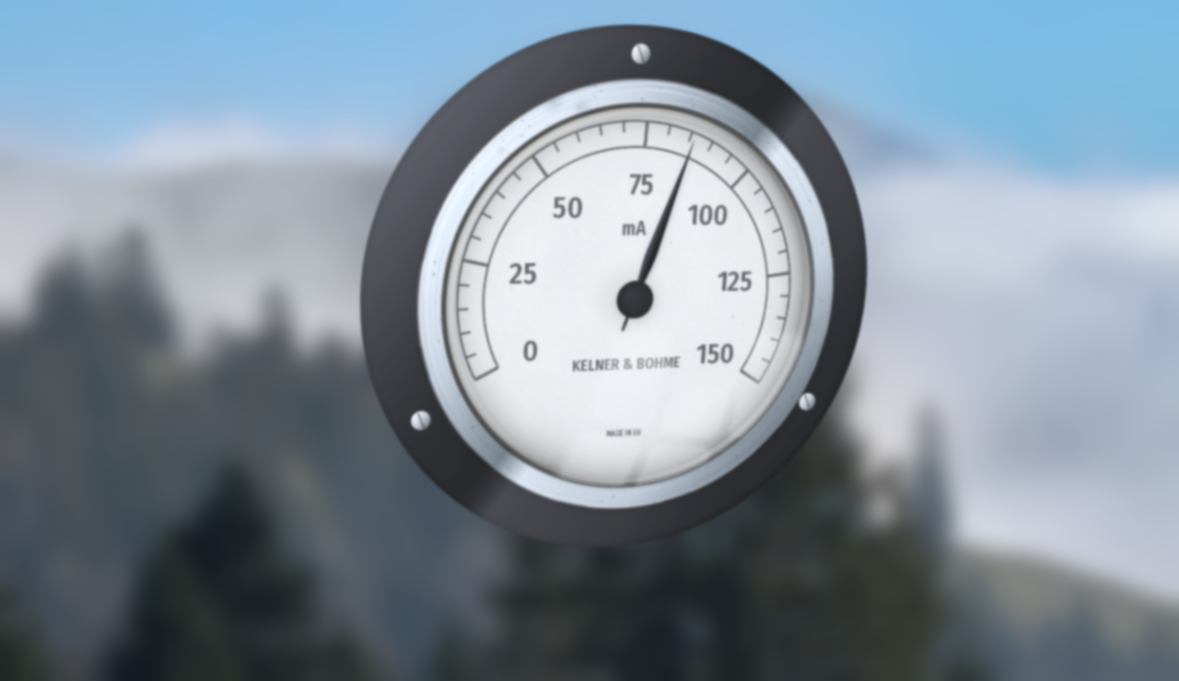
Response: 85mA
